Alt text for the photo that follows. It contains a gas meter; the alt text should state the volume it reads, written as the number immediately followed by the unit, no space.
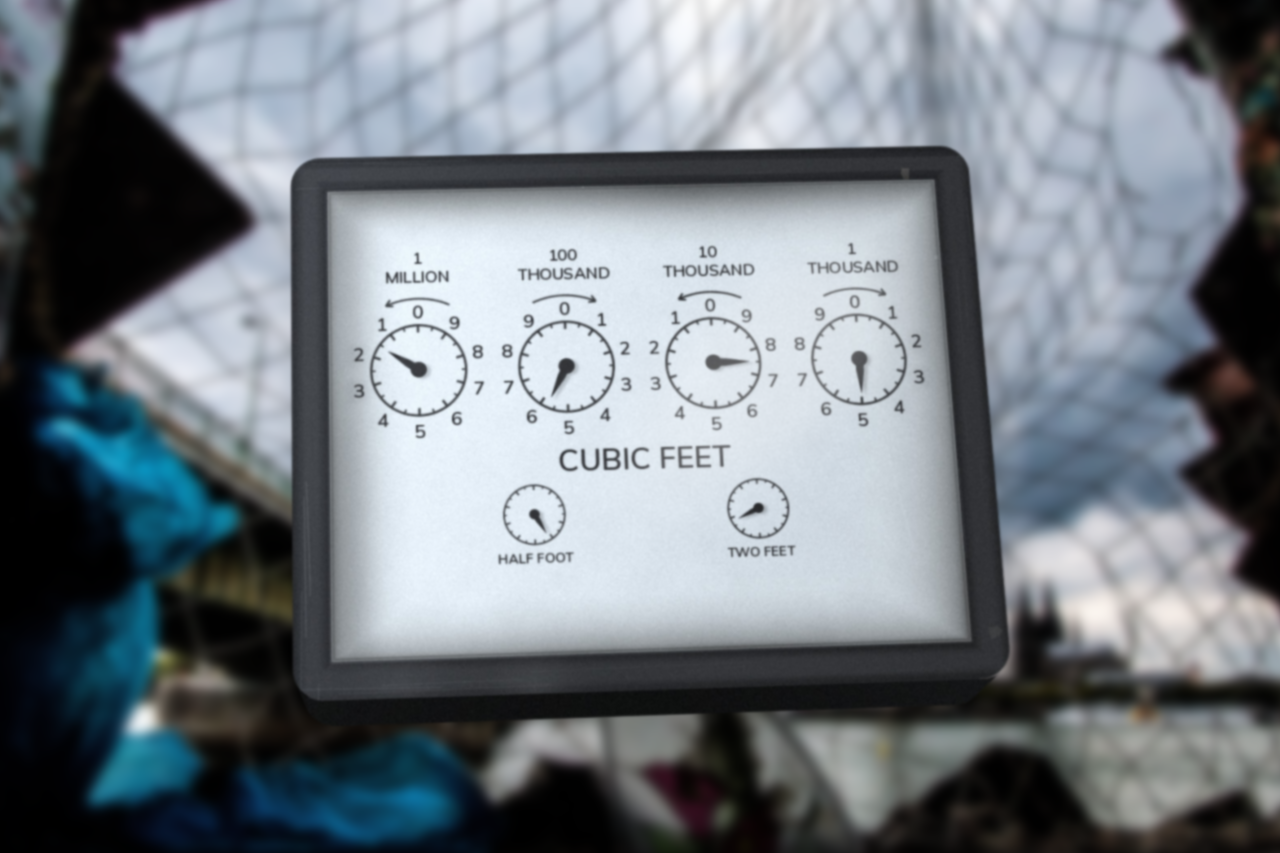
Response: 157500ft³
